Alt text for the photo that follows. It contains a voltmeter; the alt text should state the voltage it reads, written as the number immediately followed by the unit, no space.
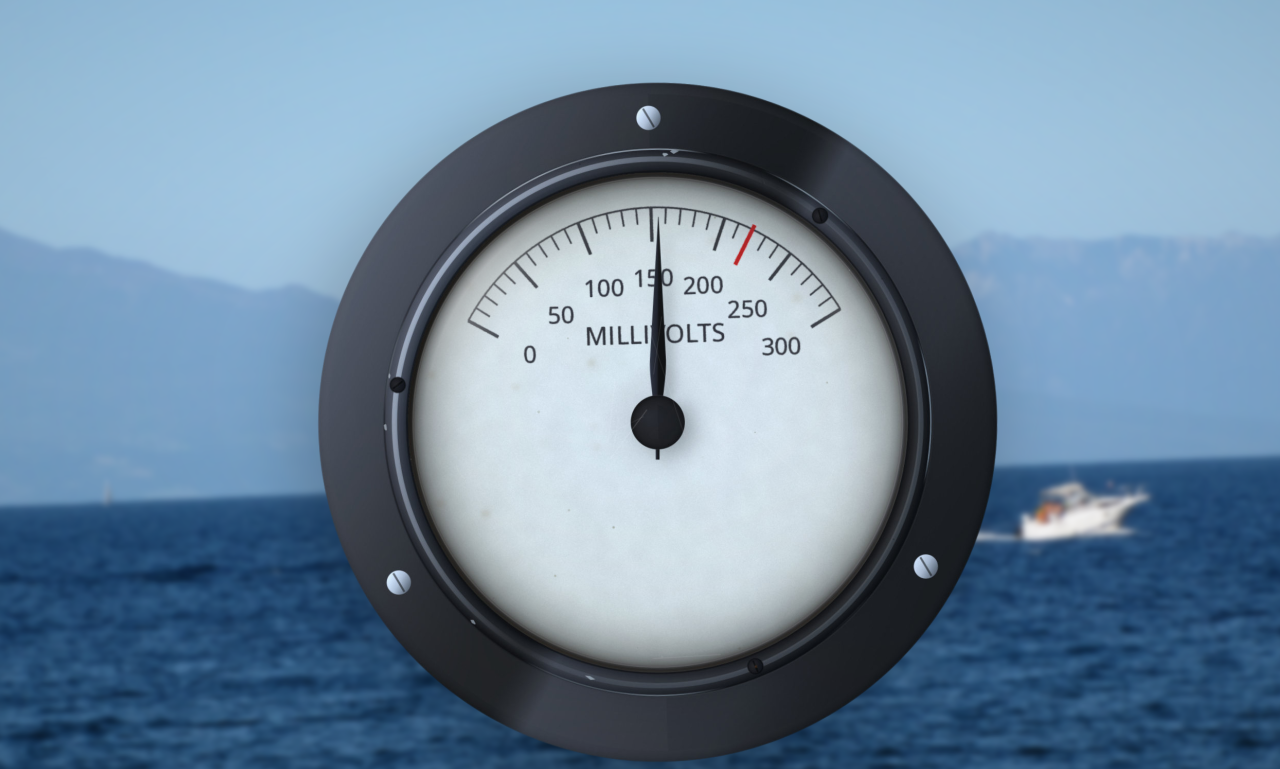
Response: 155mV
